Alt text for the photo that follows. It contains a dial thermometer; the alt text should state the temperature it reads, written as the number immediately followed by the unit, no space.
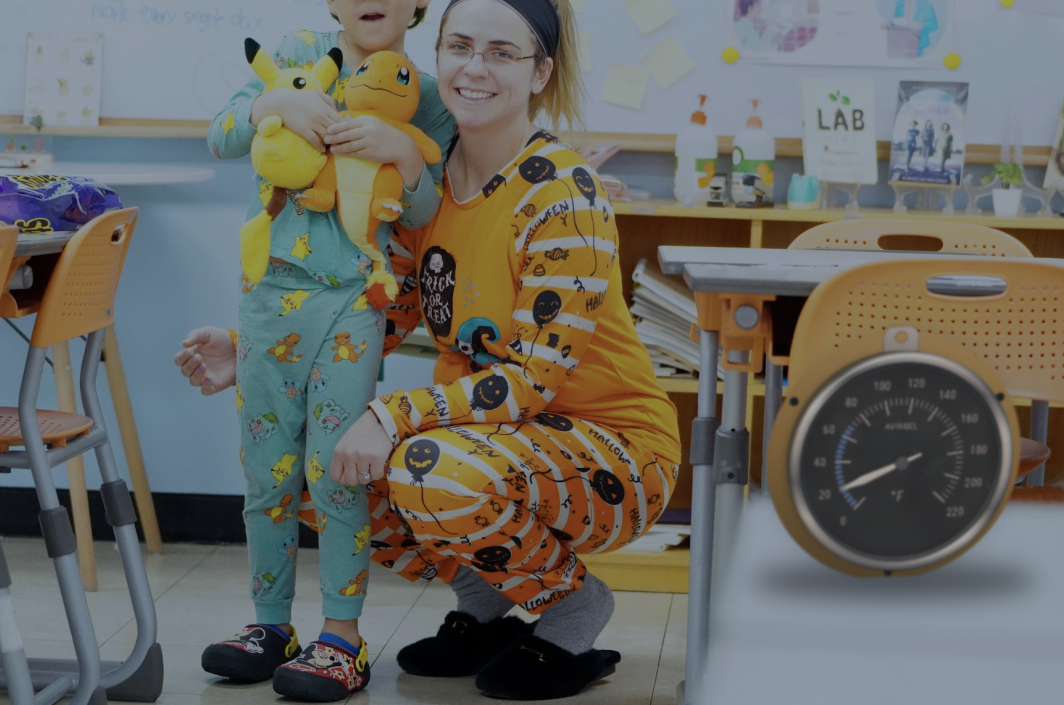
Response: 20°F
